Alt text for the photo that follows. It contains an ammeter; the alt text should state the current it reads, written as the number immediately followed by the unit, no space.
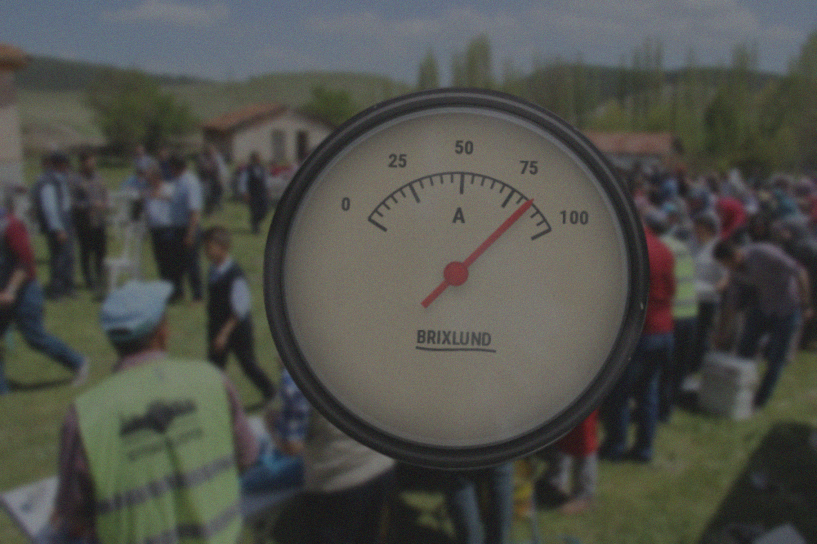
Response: 85A
